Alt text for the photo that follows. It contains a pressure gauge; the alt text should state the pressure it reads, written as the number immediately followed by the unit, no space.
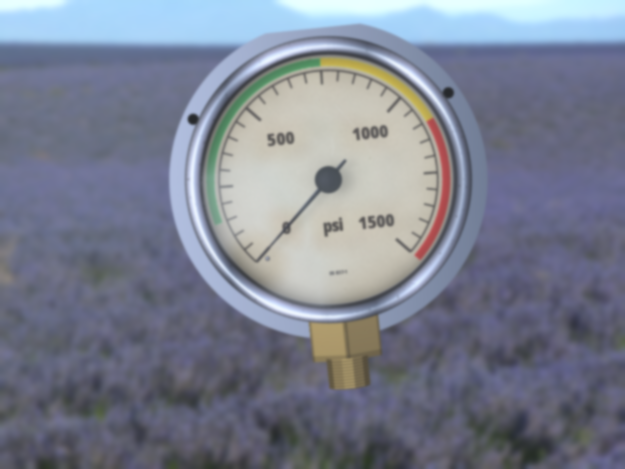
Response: 0psi
